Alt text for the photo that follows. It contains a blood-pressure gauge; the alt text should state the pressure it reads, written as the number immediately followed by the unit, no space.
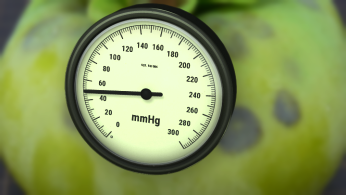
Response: 50mmHg
